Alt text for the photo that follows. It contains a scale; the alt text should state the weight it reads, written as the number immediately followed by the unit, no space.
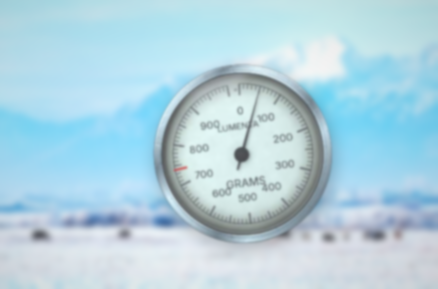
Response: 50g
